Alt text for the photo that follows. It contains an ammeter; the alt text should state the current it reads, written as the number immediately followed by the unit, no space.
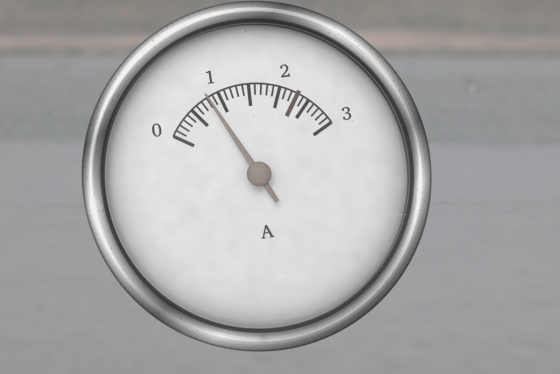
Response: 0.8A
